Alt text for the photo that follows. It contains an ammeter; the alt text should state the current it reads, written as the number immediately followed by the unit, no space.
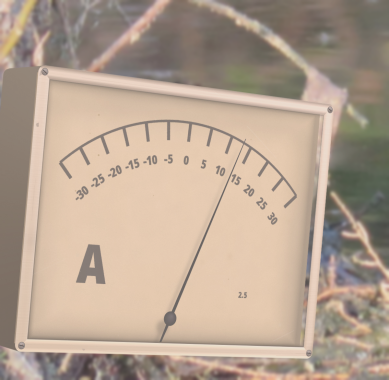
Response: 12.5A
